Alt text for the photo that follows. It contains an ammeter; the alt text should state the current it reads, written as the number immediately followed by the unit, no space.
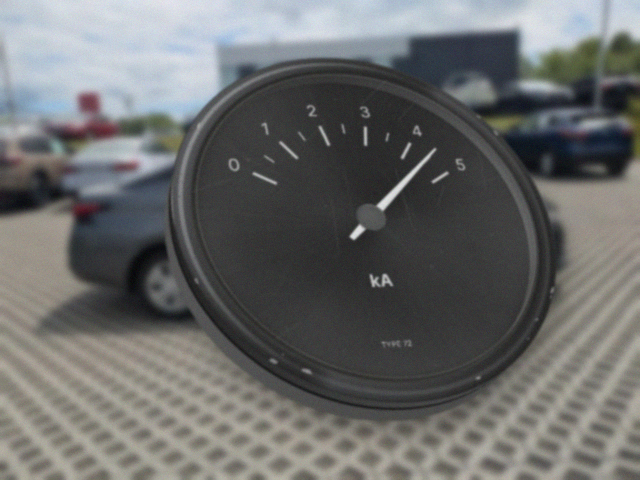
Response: 4.5kA
